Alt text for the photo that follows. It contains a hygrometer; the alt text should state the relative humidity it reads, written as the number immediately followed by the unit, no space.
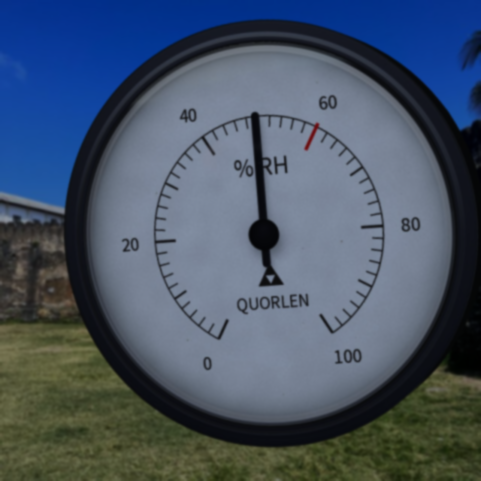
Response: 50%
